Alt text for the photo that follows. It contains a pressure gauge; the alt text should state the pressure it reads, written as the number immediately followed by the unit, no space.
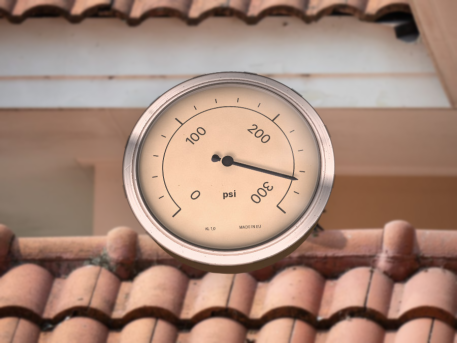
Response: 270psi
